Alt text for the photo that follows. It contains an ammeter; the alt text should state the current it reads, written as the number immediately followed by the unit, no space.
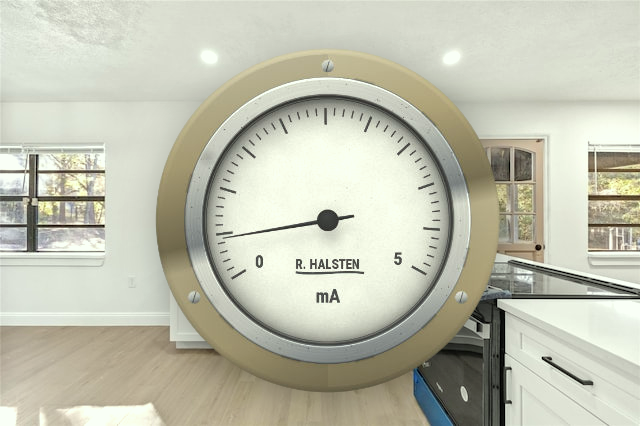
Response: 0.45mA
